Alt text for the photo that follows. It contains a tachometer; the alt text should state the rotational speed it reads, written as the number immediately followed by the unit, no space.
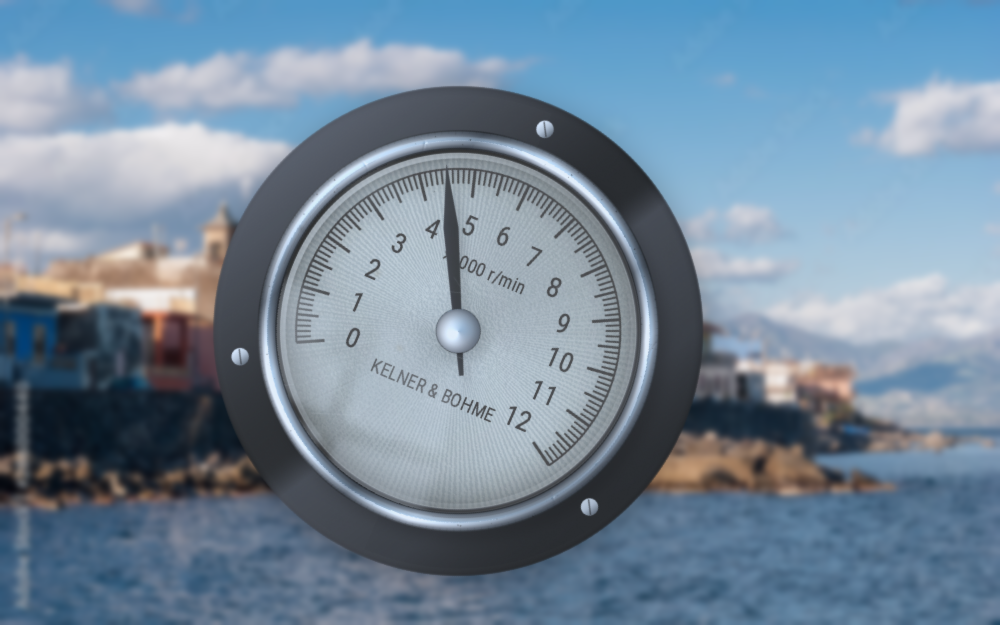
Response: 4500rpm
